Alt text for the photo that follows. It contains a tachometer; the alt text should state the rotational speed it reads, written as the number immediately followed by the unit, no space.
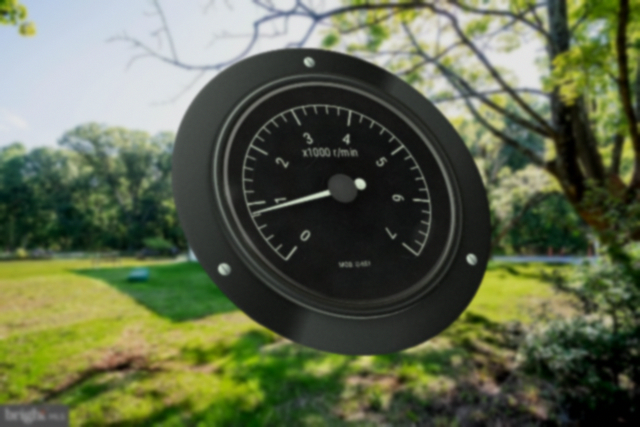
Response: 800rpm
